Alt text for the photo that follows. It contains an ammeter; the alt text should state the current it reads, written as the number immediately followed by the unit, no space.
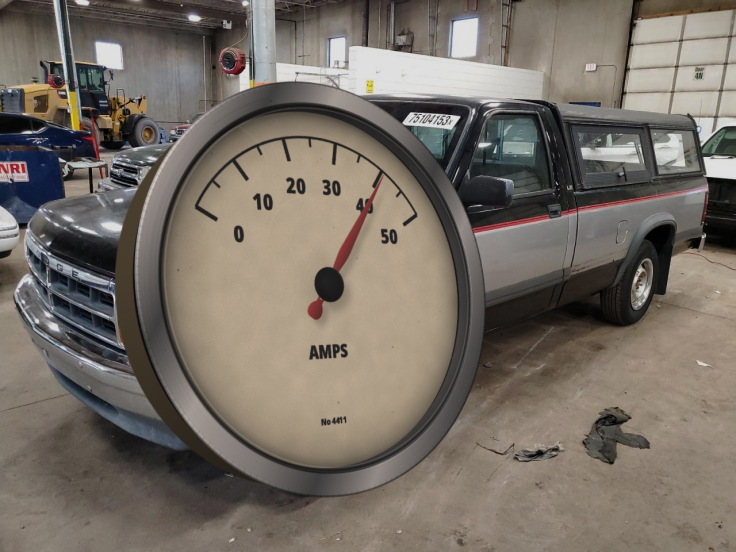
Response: 40A
